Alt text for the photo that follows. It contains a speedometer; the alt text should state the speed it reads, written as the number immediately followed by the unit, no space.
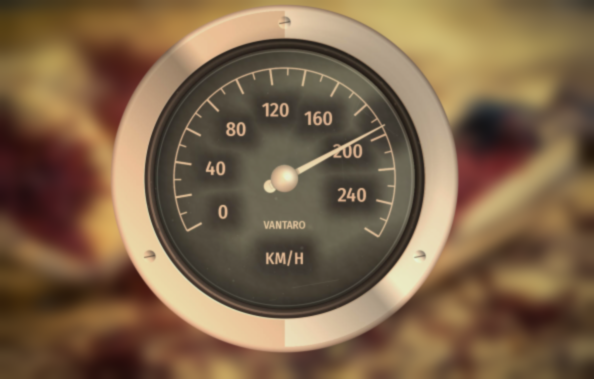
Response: 195km/h
